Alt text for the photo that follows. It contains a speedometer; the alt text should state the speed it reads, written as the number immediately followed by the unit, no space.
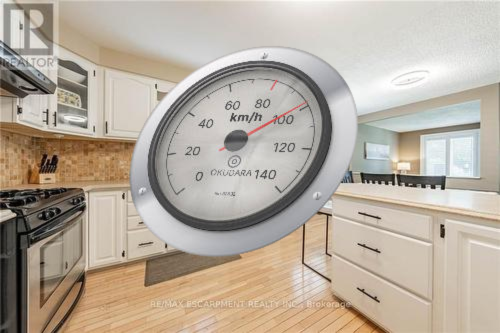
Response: 100km/h
